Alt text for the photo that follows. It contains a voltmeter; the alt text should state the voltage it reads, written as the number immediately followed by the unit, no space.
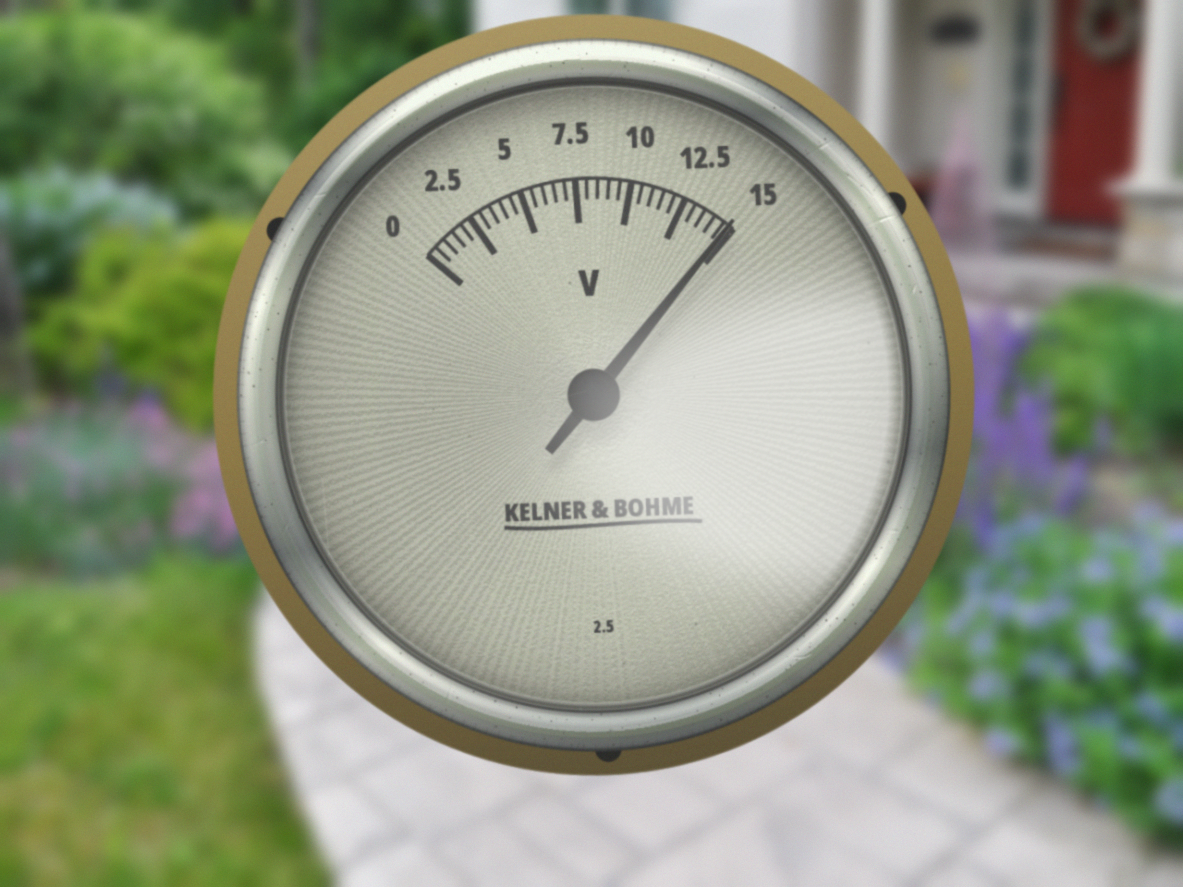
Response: 14.75V
